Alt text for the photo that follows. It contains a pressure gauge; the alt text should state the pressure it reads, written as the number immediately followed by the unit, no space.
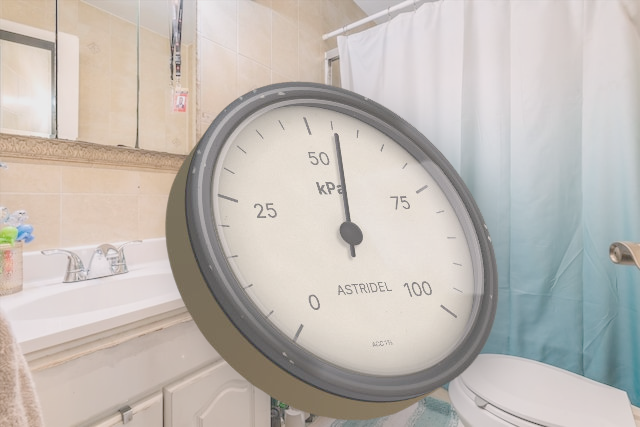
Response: 55kPa
